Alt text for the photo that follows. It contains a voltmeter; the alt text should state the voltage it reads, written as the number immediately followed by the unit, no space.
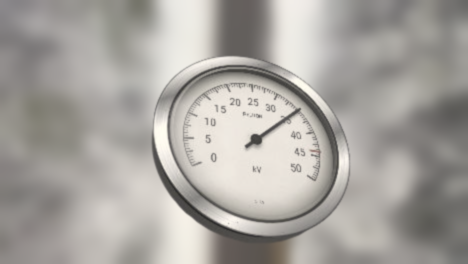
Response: 35kV
